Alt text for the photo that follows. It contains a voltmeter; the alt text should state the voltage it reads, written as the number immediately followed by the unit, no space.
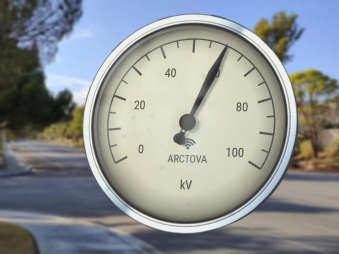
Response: 60kV
